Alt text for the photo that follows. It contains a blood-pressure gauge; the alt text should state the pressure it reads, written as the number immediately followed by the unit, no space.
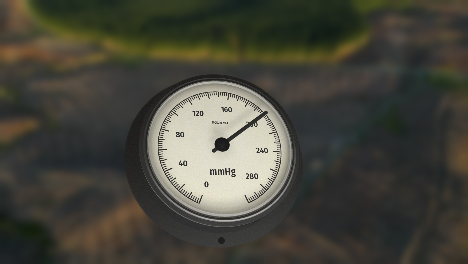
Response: 200mmHg
